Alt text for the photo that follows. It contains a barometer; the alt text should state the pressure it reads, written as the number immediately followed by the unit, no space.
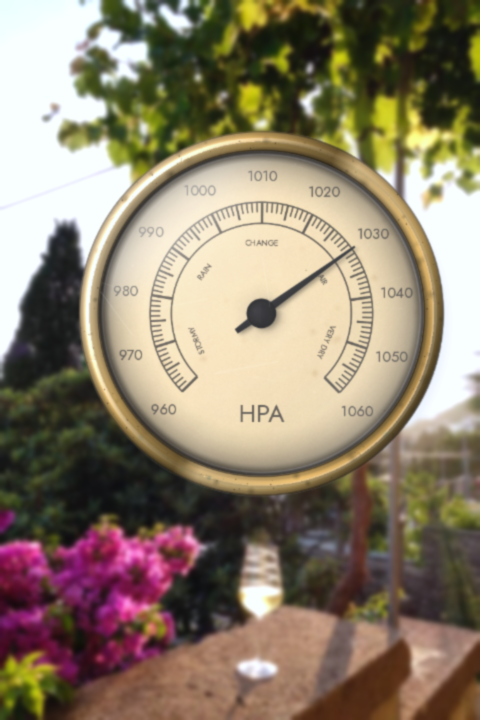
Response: 1030hPa
